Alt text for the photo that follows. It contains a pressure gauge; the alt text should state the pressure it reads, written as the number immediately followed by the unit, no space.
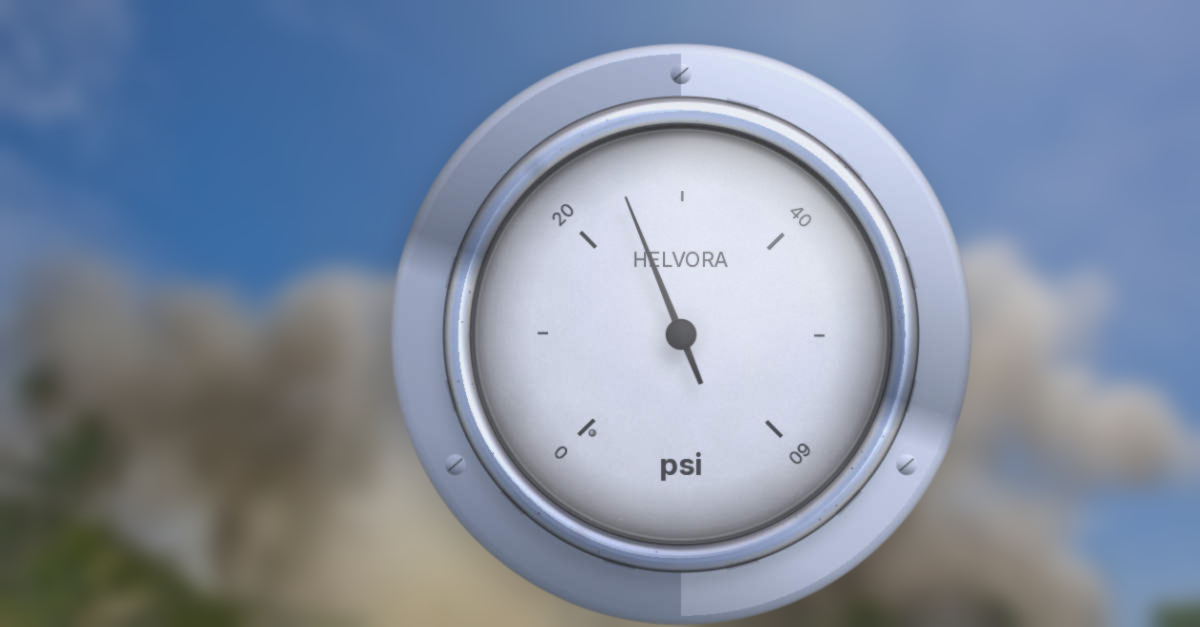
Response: 25psi
